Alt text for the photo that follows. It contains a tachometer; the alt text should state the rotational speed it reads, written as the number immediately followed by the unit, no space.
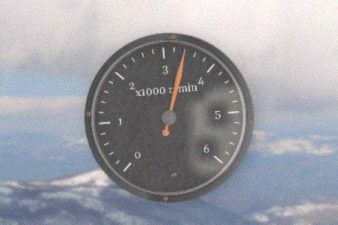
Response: 3400rpm
